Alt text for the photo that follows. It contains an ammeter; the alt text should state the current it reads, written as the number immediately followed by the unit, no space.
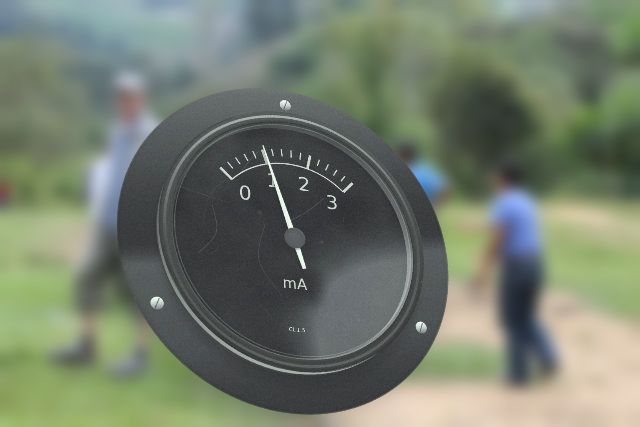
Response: 1mA
